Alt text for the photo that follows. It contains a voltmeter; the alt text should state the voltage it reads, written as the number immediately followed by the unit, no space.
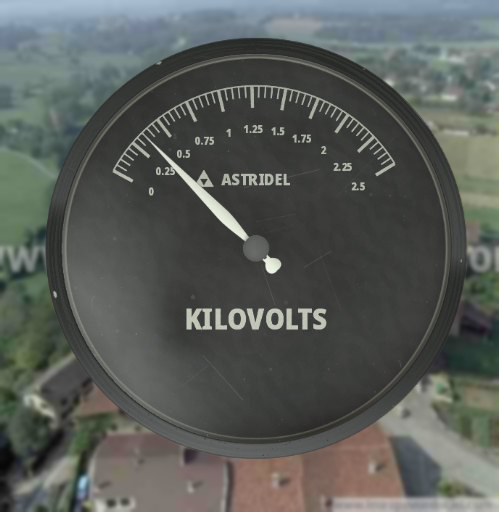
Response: 0.35kV
